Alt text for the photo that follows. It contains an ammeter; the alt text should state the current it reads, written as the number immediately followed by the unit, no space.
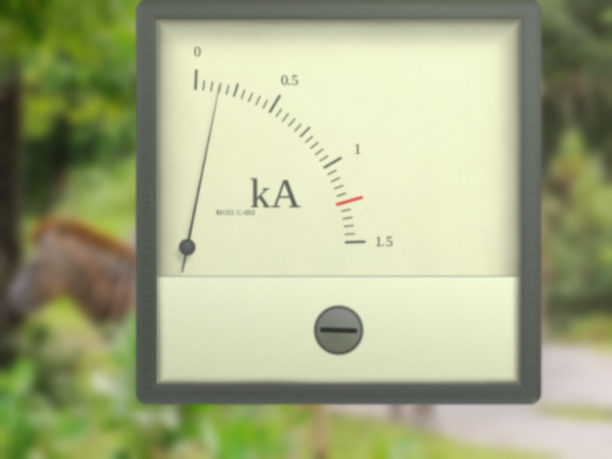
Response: 0.15kA
